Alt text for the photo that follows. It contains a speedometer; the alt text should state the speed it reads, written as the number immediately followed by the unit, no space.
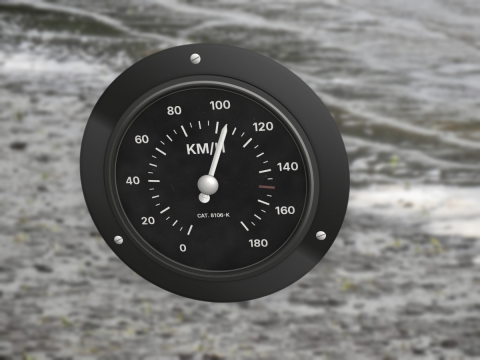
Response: 105km/h
